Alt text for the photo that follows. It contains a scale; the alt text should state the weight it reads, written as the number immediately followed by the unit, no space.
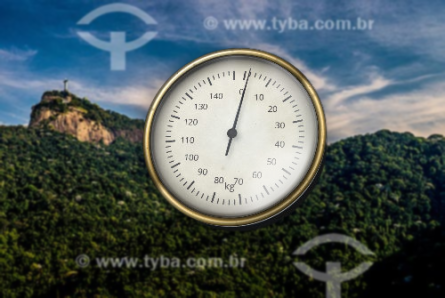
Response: 2kg
